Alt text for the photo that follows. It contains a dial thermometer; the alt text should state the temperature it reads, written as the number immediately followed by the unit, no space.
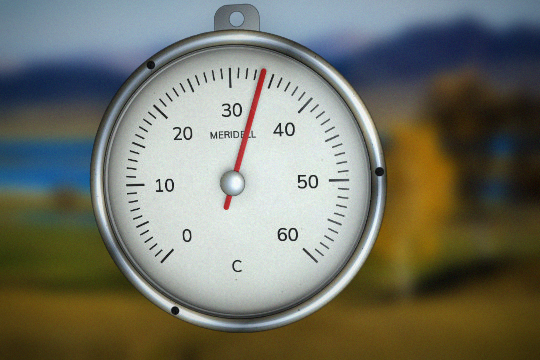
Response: 34°C
